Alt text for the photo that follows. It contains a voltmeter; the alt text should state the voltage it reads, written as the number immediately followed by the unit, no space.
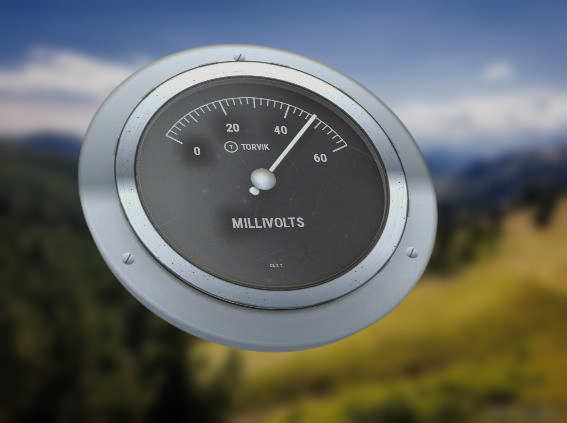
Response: 48mV
